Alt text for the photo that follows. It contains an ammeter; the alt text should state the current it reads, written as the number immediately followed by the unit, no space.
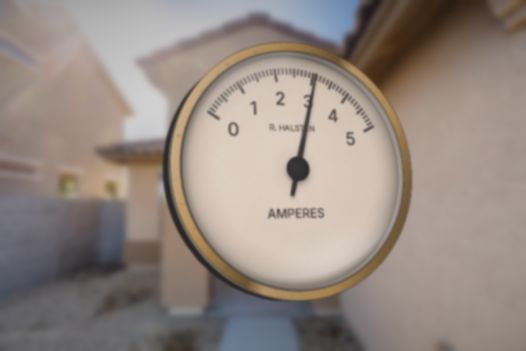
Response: 3A
